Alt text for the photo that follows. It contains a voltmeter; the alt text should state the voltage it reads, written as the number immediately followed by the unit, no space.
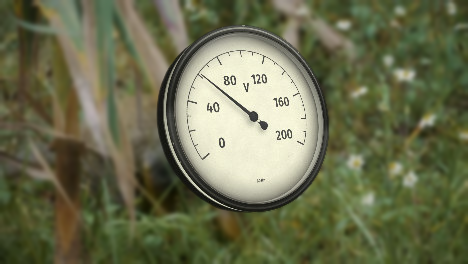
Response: 60V
